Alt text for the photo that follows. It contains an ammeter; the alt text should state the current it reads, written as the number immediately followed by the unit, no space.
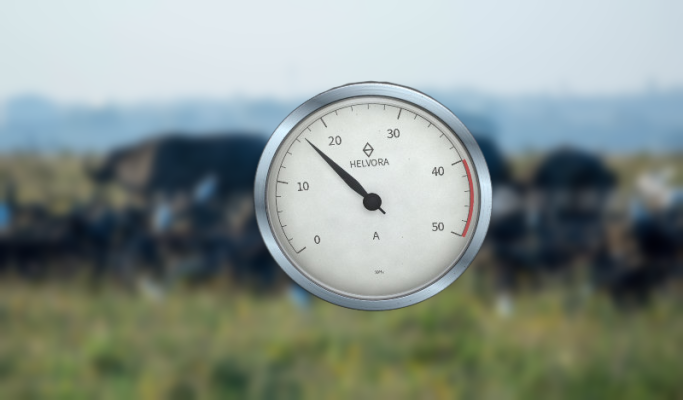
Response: 17A
